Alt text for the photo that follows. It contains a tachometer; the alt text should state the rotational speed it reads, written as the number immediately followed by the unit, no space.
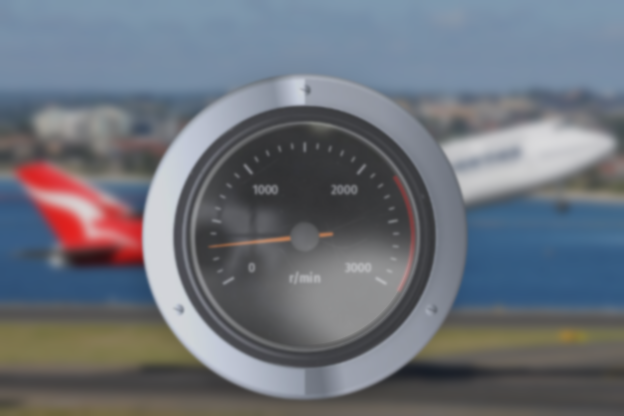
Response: 300rpm
